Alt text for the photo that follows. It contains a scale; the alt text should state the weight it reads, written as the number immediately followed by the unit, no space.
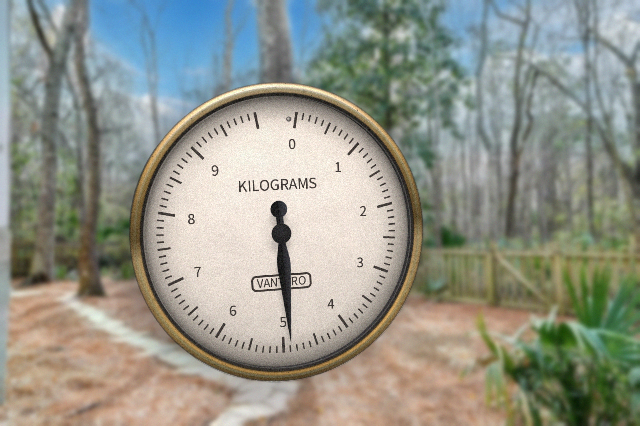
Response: 4.9kg
